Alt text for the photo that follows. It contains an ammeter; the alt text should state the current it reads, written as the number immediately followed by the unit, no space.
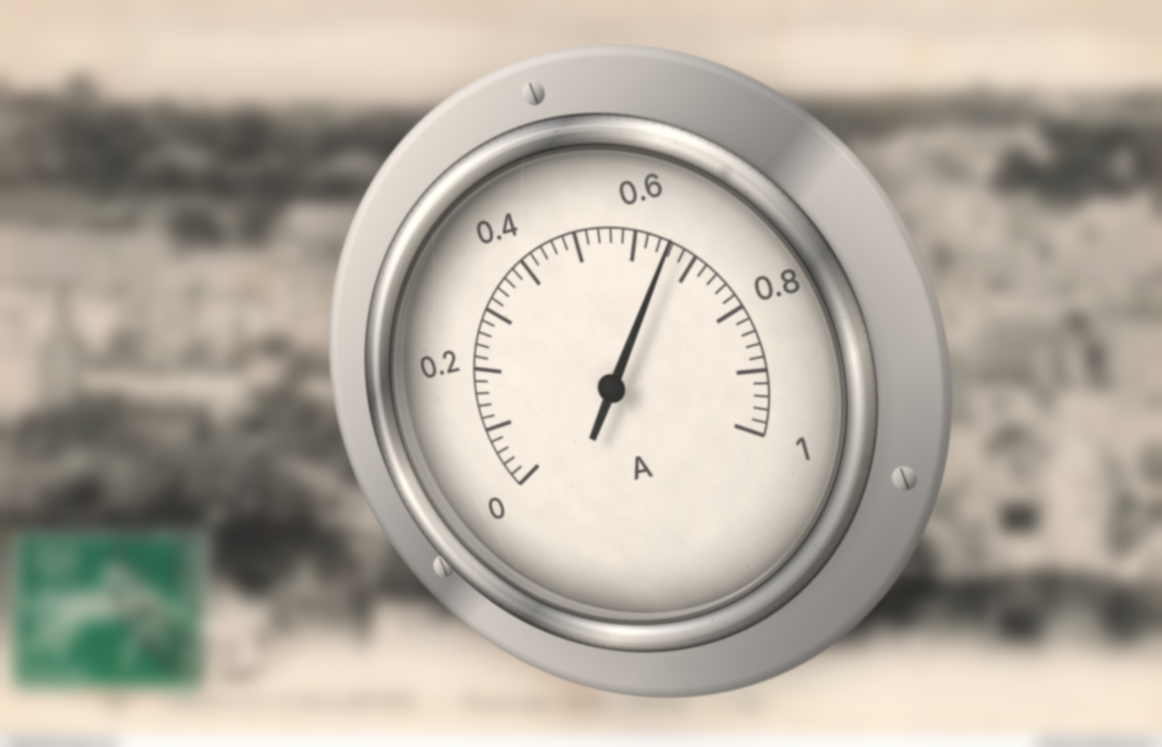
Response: 0.66A
